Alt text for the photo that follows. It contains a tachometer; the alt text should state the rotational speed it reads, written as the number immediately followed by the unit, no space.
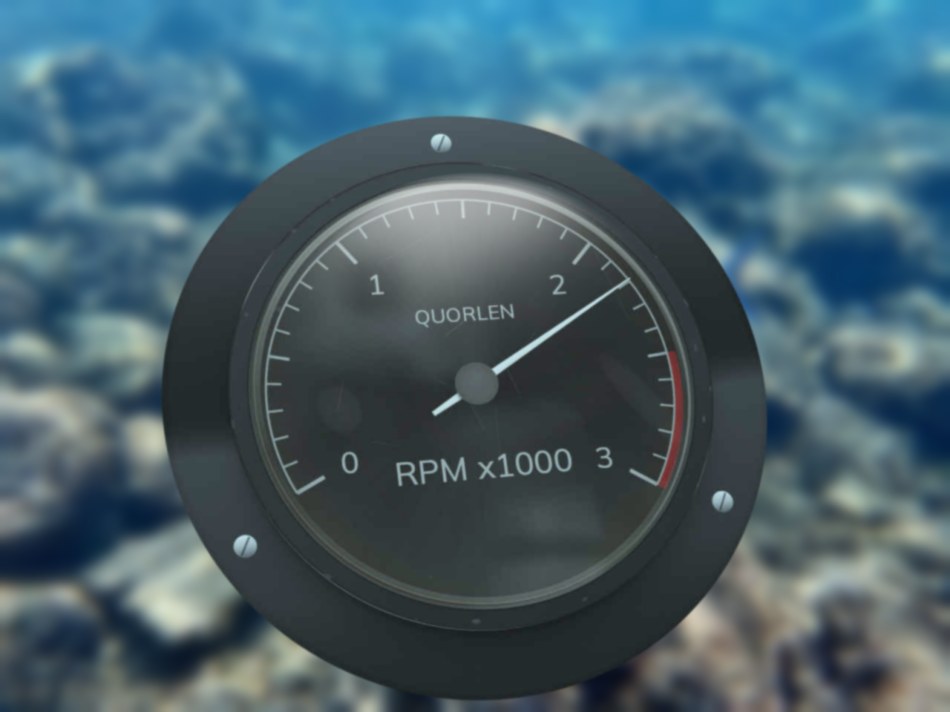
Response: 2200rpm
